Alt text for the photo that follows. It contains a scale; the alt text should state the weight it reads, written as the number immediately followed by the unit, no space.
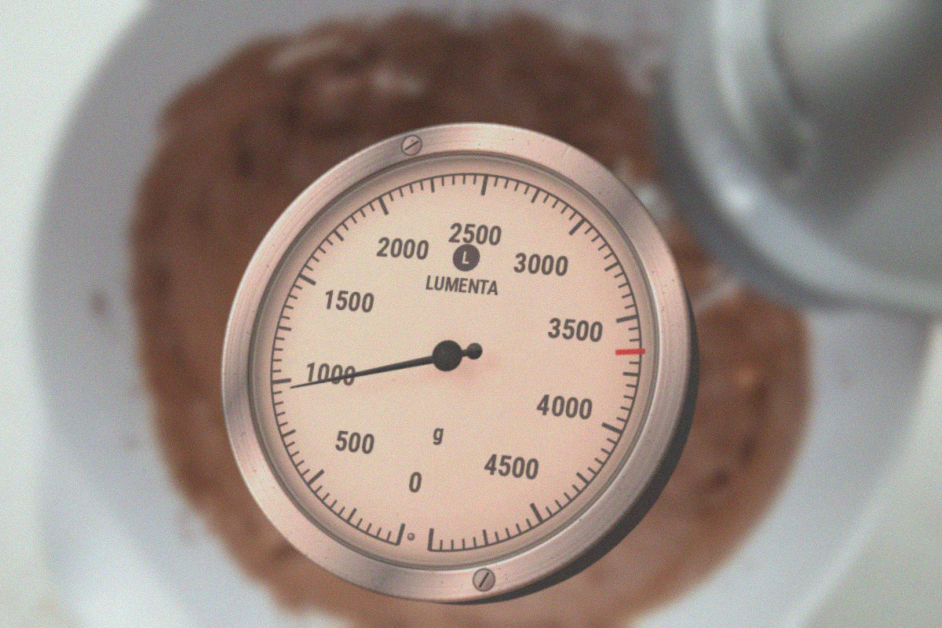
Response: 950g
